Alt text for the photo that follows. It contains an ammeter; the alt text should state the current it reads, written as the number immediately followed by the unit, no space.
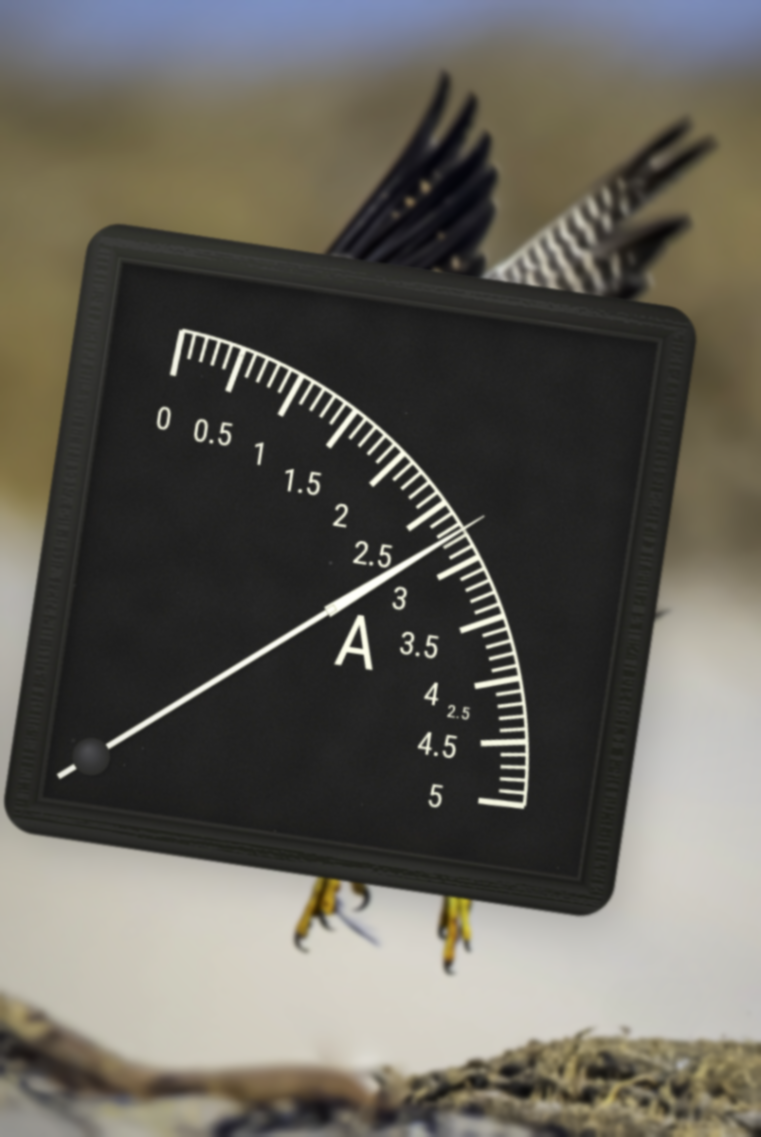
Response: 2.75A
